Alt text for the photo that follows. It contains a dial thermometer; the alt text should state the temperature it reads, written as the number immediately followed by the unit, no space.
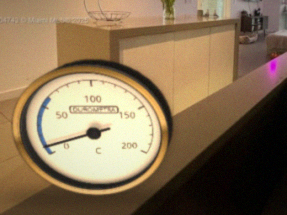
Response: 10°C
